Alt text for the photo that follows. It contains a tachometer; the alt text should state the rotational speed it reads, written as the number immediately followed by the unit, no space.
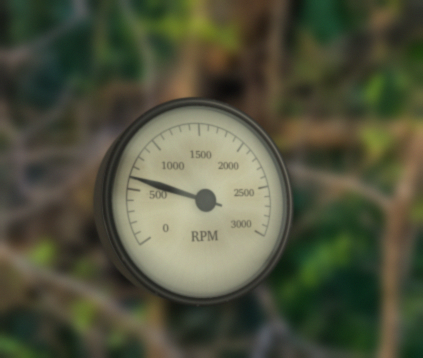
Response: 600rpm
